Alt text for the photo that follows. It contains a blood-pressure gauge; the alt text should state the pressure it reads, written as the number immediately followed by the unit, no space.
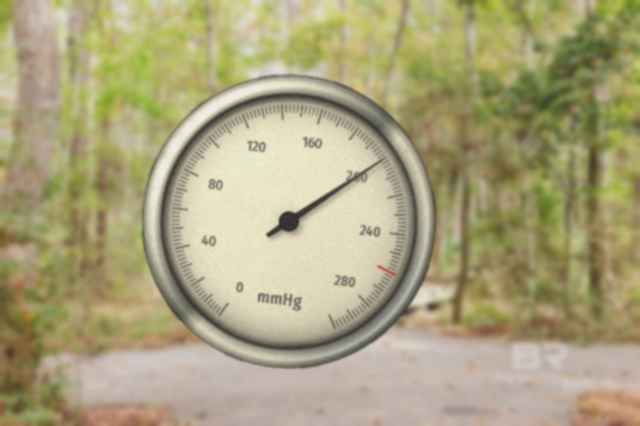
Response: 200mmHg
